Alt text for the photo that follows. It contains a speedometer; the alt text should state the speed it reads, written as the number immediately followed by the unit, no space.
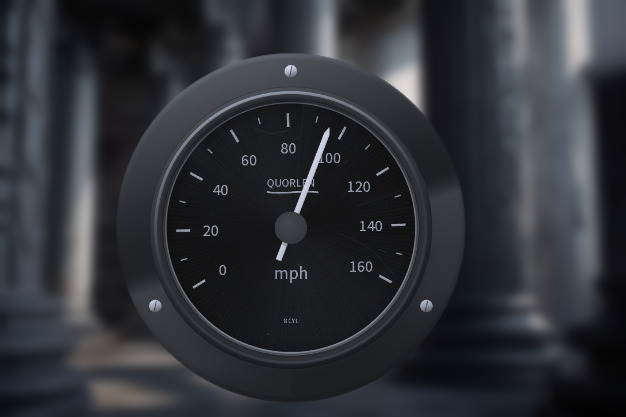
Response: 95mph
